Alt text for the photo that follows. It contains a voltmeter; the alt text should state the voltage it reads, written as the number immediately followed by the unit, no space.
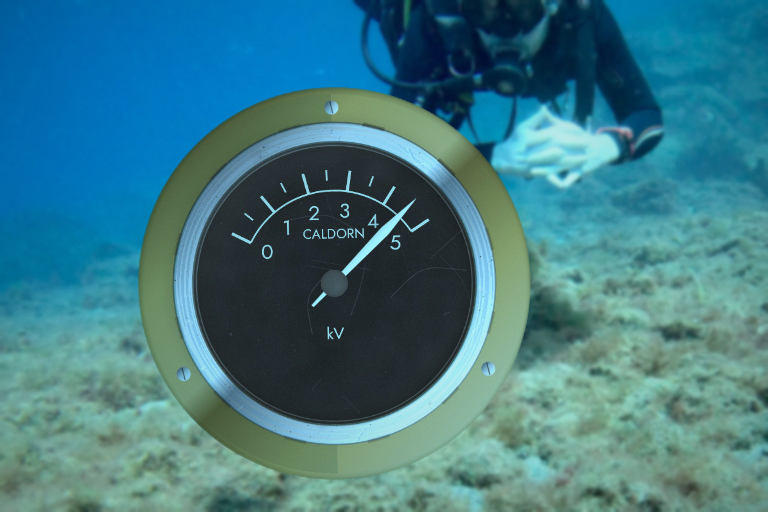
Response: 4.5kV
